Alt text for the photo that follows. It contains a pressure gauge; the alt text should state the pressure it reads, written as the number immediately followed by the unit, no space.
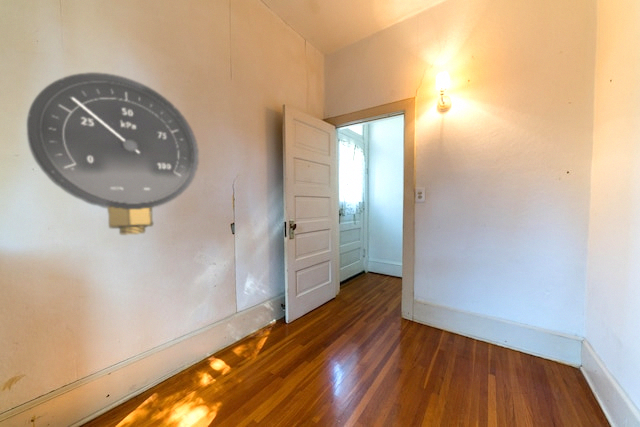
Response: 30kPa
